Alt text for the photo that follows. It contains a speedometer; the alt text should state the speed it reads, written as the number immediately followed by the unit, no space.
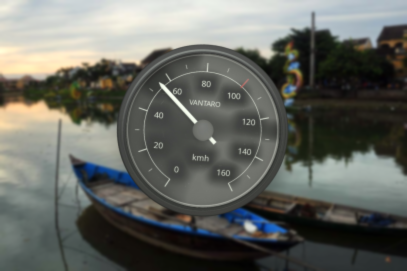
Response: 55km/h
